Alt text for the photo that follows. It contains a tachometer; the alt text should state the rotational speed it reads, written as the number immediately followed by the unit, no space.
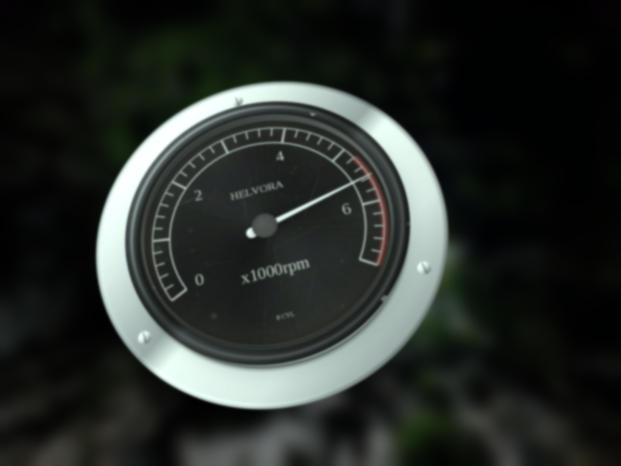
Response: 5600rpm
